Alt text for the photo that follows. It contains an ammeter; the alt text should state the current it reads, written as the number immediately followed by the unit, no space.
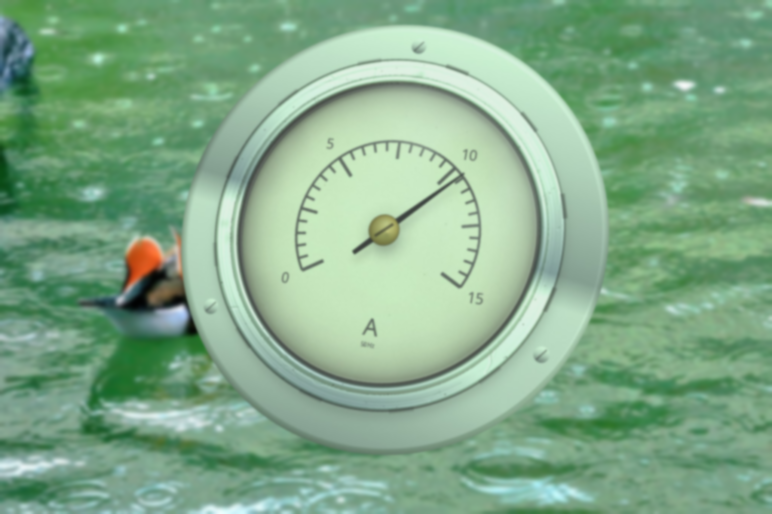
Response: 10.5A
